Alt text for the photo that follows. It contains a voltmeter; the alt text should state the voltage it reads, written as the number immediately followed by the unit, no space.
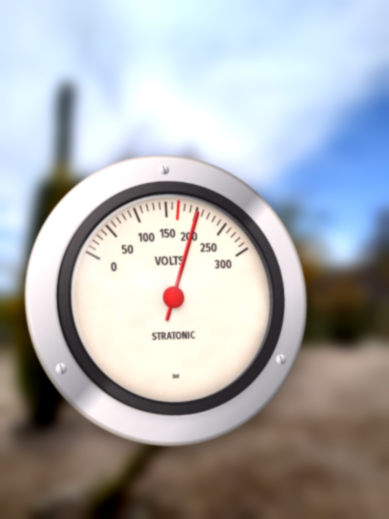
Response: 200V
